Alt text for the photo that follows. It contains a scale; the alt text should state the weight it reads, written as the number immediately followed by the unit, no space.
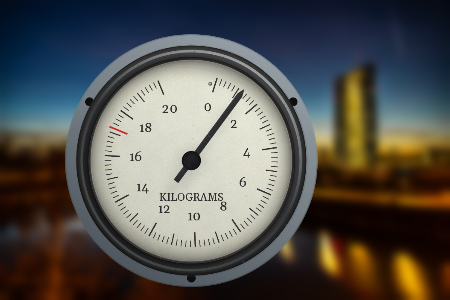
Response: 1.2kg
